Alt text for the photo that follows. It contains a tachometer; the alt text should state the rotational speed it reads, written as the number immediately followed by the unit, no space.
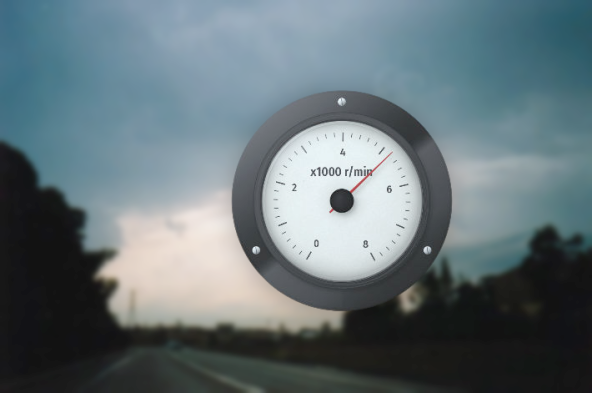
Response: 5200rpm
